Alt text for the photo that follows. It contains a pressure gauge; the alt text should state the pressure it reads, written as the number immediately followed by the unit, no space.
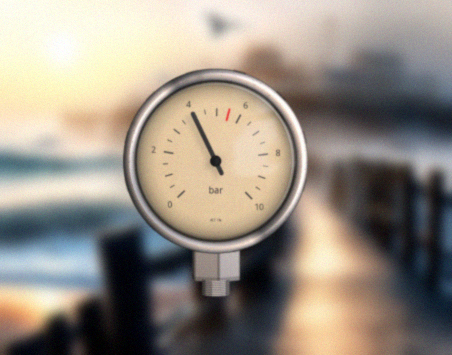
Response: 4bar
